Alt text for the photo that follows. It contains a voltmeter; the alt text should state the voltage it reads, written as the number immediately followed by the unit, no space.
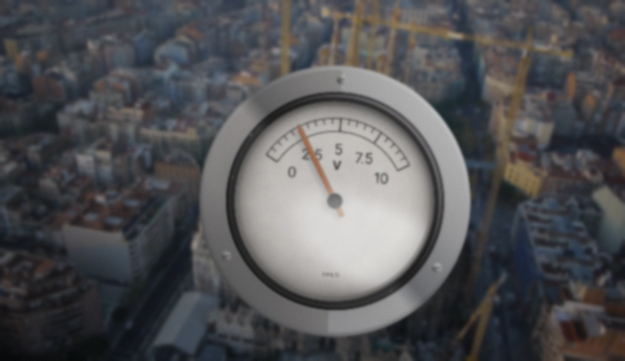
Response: 2.5V
